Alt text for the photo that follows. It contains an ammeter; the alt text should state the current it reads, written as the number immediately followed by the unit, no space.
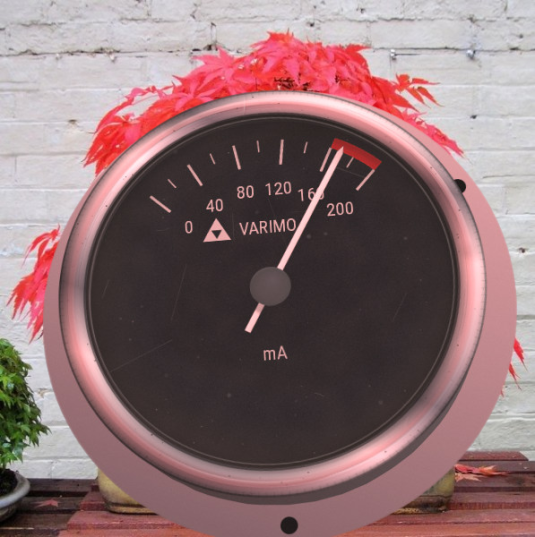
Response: 170mA
